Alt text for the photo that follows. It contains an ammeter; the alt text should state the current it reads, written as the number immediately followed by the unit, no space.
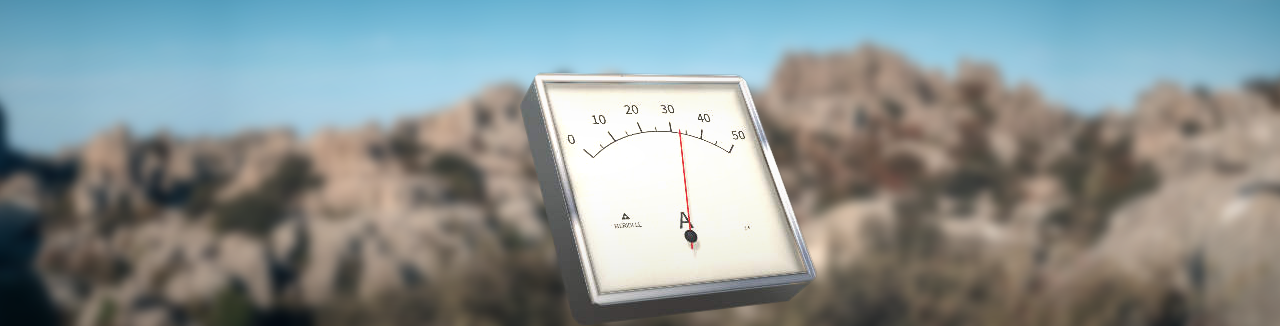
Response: 32.5A
